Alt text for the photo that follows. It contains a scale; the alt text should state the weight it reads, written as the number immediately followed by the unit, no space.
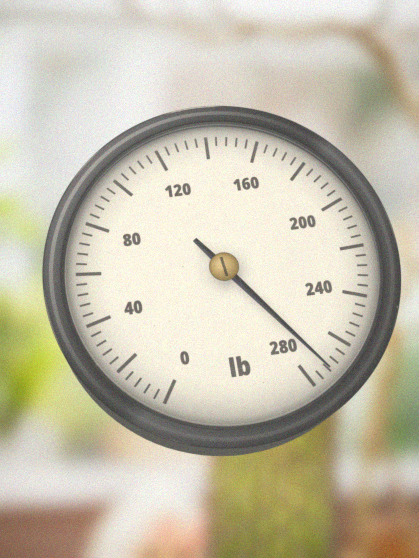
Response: 272lb
